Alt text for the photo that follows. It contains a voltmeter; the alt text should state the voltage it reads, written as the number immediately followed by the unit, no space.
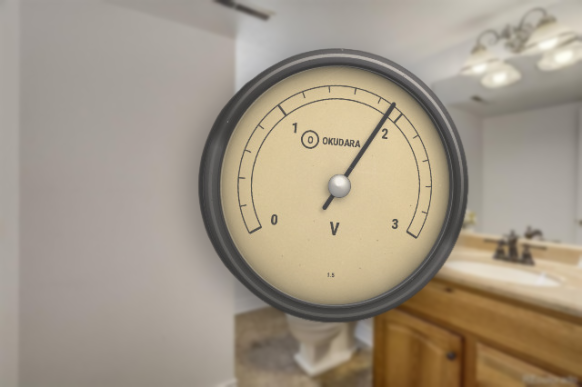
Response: 1.9V
